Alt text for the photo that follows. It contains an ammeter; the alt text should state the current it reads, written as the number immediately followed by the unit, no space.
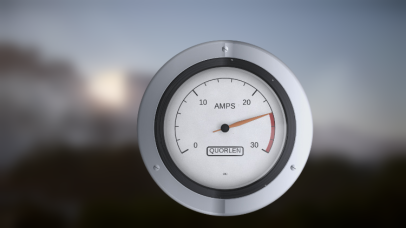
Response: 24A
